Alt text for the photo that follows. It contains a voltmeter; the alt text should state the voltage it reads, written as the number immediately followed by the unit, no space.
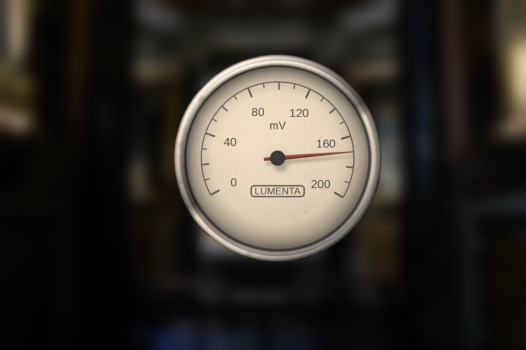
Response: 170mV
